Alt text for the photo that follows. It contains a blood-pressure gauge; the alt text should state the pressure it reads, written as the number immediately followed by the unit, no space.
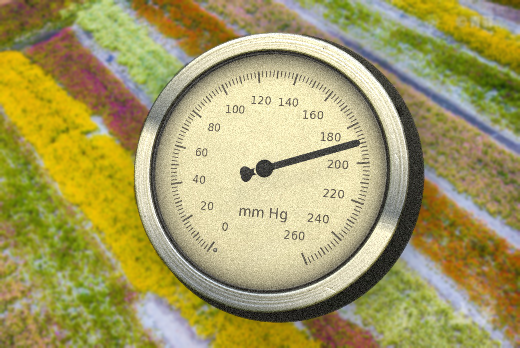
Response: 190mmHg
